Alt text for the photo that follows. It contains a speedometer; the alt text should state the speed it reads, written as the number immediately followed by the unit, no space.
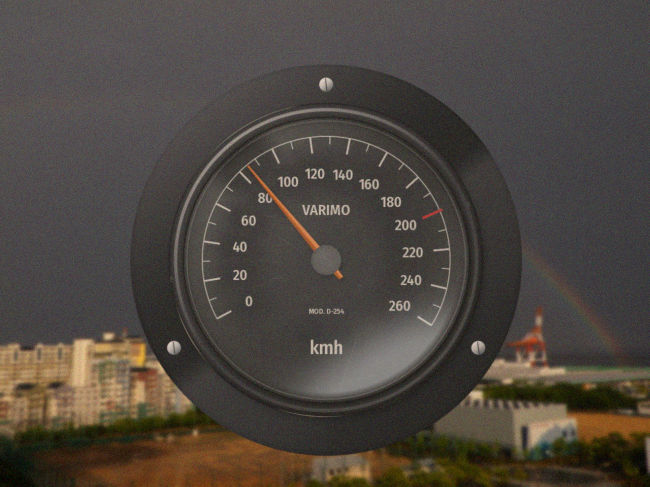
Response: 85km/h
